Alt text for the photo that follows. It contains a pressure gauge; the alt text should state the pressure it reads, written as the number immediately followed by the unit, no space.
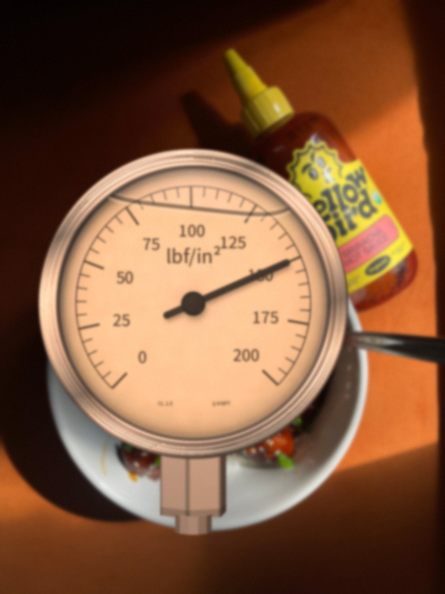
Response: 150psi
